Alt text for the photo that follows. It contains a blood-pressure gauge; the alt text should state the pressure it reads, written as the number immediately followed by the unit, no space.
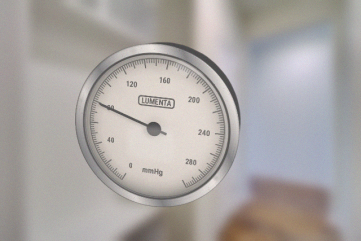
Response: 80mmHg
